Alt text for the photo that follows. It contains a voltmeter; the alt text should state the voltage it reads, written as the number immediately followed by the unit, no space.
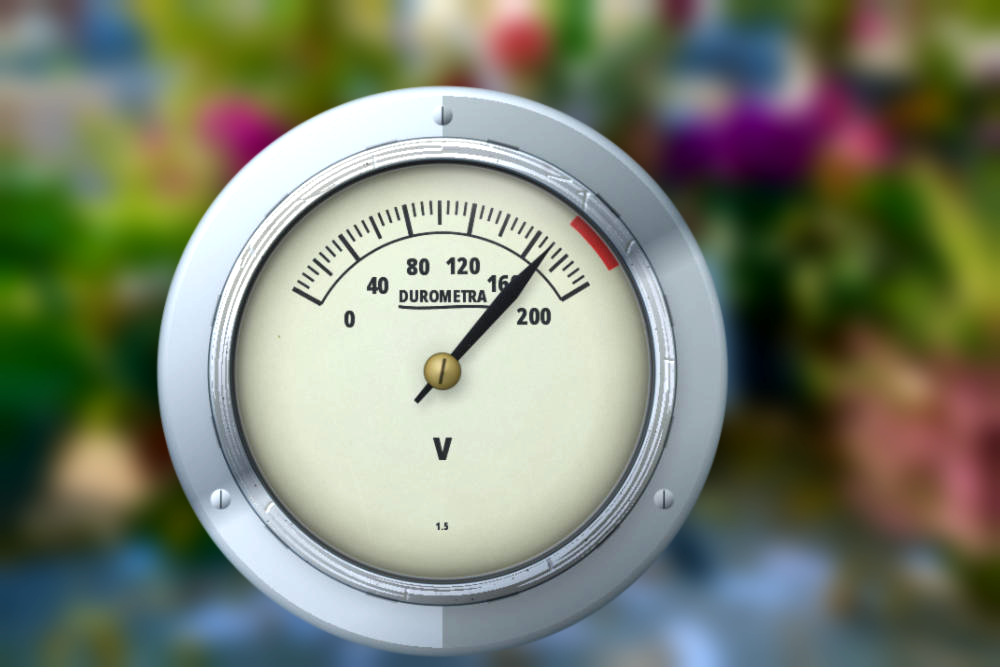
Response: 170V
